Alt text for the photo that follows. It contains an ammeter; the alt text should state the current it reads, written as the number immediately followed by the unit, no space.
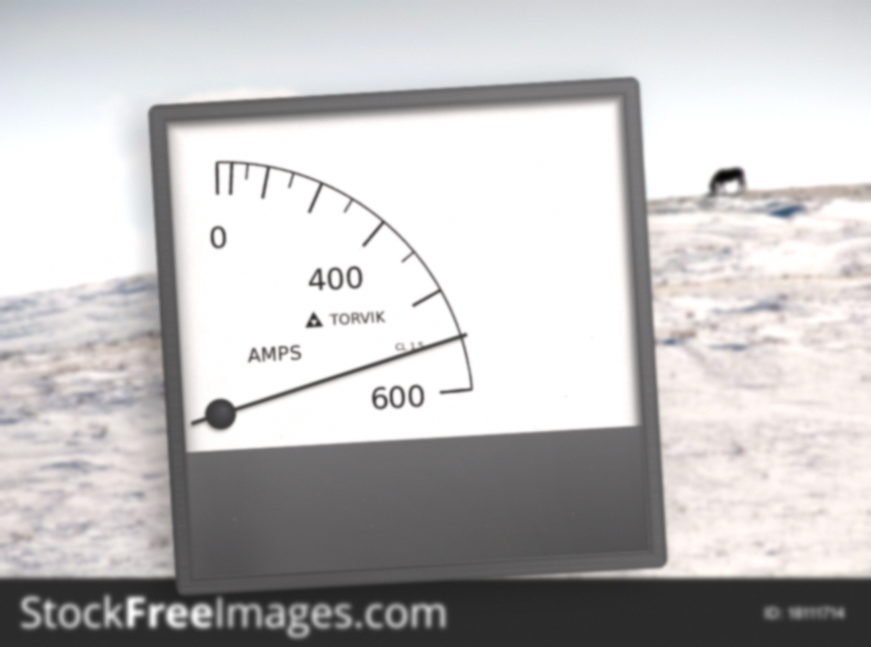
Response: 550A
